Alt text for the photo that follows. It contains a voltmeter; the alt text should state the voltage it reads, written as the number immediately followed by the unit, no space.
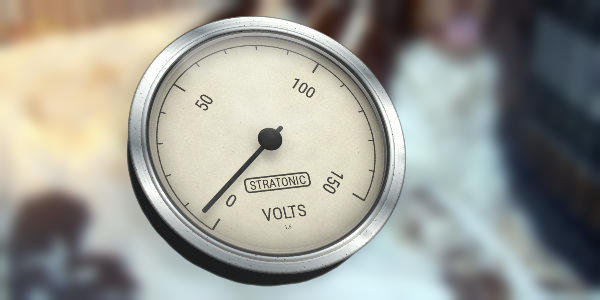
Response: 5V
